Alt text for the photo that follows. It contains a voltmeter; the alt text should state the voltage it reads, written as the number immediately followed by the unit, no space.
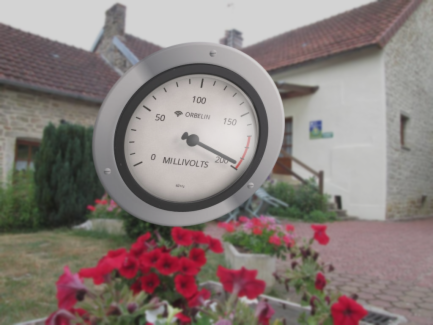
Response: 195mV
